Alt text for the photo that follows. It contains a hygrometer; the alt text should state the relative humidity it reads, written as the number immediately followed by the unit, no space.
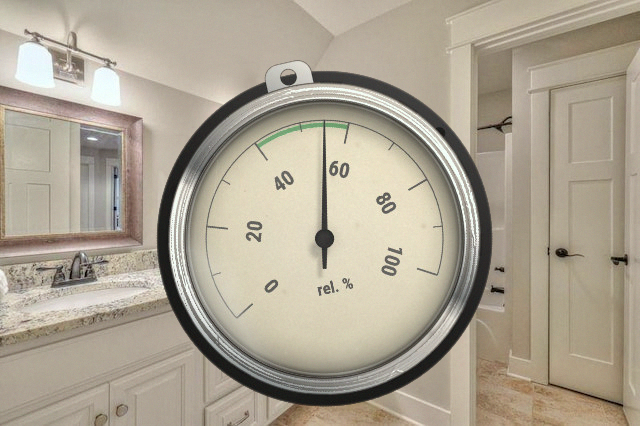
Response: 55%
